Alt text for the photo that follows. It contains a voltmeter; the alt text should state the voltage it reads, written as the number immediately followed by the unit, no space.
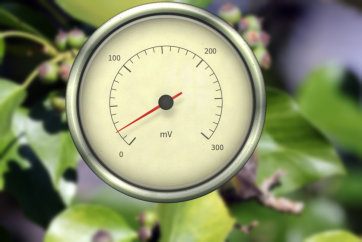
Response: 20mV
